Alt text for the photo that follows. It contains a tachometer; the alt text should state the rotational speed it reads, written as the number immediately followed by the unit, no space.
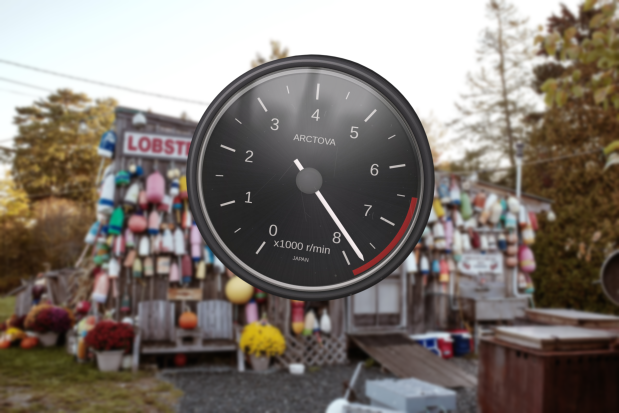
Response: 7750rpm
